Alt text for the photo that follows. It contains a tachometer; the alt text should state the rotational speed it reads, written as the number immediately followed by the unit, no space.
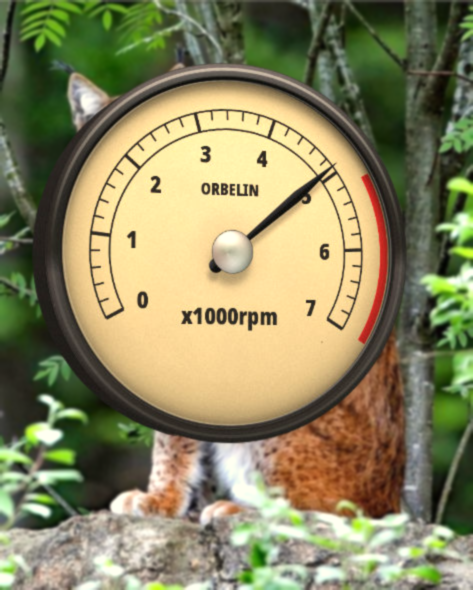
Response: 4900rpm
